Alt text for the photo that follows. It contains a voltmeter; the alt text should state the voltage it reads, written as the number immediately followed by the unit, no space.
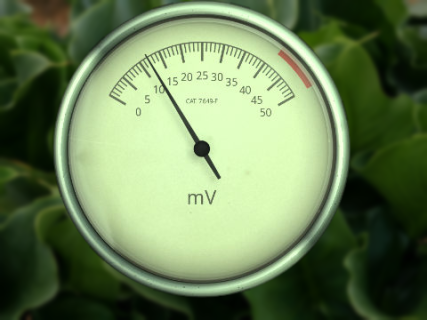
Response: 12mV
